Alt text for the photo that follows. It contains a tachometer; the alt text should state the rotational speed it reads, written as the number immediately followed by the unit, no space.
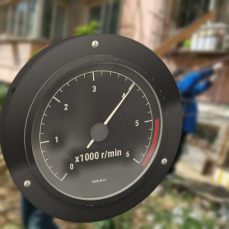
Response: 4000rpm
